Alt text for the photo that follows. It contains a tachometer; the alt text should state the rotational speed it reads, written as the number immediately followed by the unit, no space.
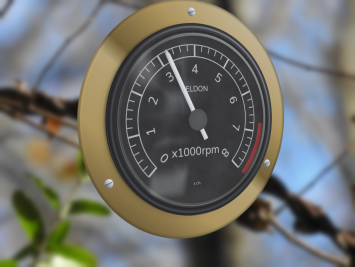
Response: 3200rpm
